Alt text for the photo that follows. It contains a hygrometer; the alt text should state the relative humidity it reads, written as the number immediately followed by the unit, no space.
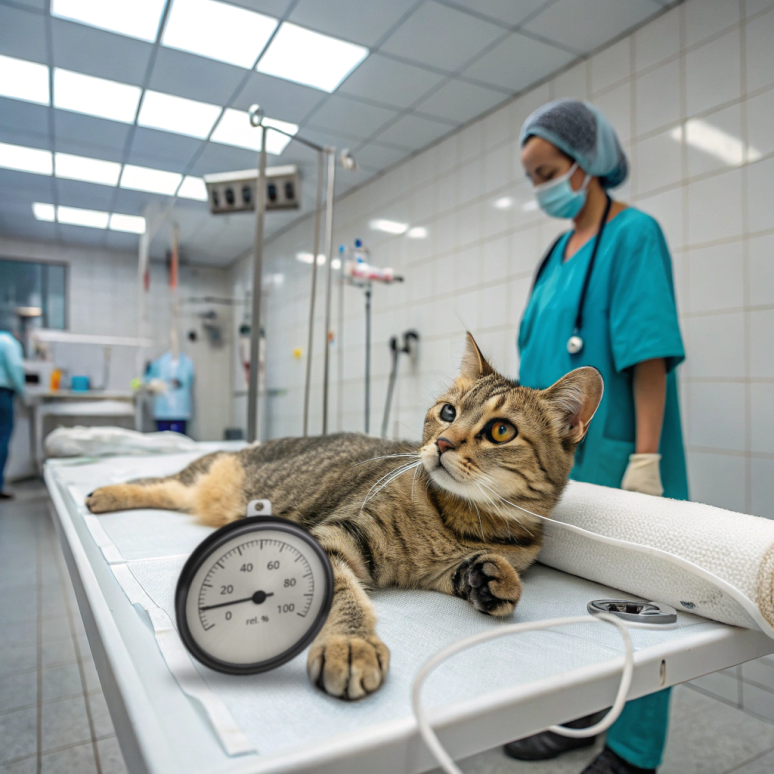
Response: 10%
